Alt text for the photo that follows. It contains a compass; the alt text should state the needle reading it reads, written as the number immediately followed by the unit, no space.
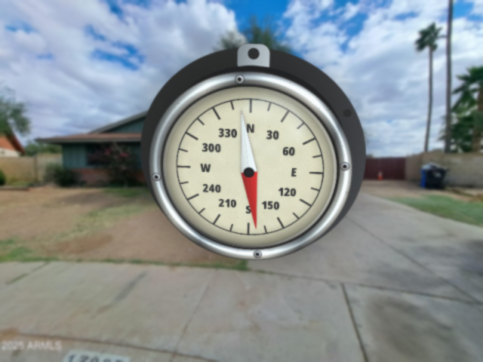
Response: 172.5°
